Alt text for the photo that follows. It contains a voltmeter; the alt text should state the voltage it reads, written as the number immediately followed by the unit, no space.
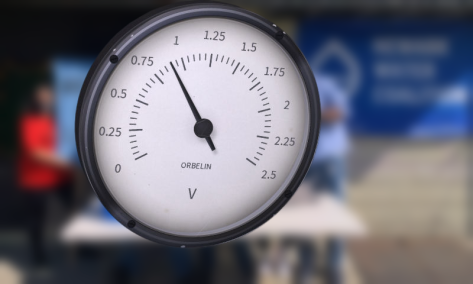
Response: 0.9V
